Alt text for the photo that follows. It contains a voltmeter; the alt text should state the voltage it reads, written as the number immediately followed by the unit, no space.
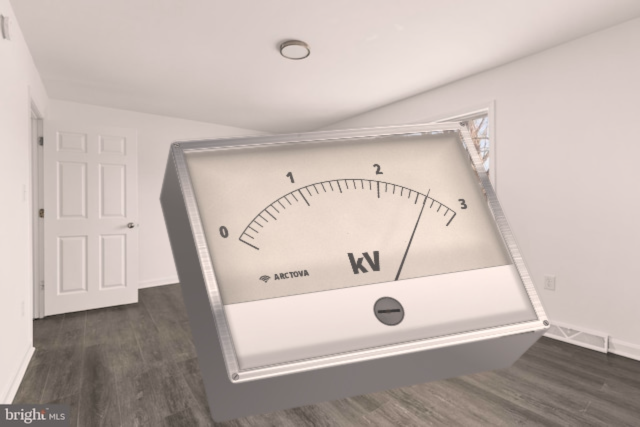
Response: 2.6kV
